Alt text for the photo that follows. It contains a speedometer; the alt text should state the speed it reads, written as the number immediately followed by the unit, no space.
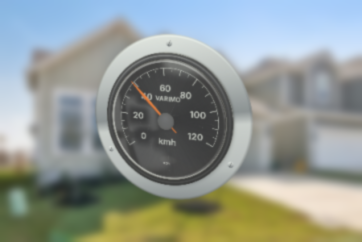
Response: 40km/h
